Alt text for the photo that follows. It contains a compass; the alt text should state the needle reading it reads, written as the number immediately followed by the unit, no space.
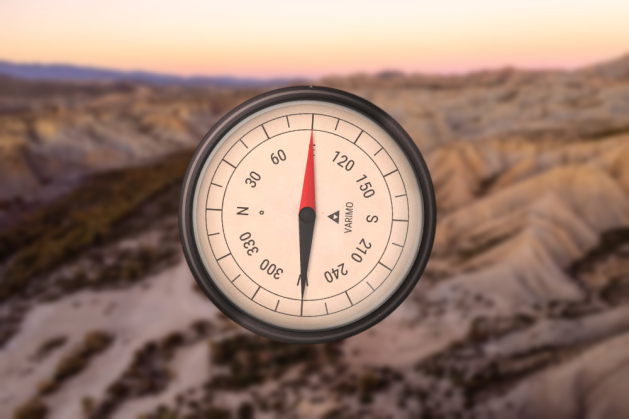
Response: 90°
